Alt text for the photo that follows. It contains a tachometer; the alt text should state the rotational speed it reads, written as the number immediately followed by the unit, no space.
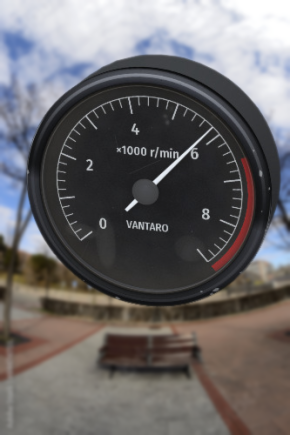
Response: 5800rpm
